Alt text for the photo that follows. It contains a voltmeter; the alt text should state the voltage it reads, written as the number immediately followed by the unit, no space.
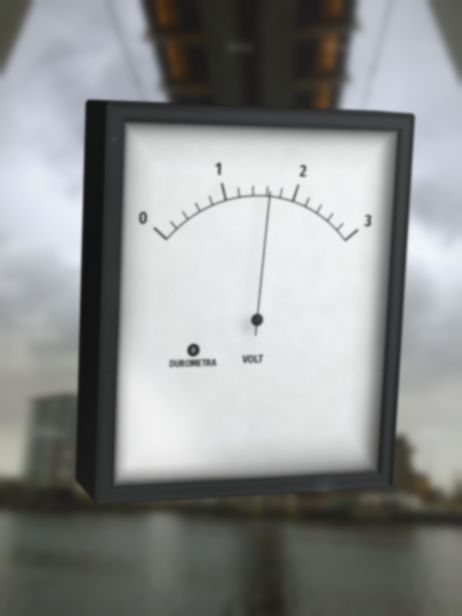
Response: 1.6V
